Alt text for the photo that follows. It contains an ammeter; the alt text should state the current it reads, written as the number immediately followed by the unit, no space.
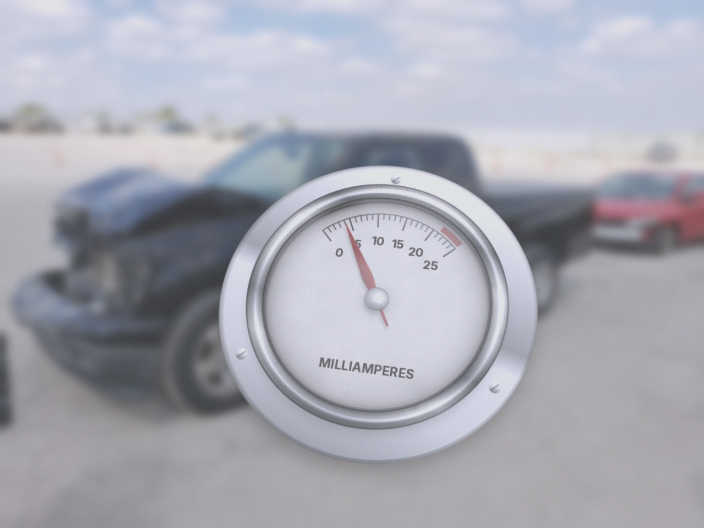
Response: 4mA
